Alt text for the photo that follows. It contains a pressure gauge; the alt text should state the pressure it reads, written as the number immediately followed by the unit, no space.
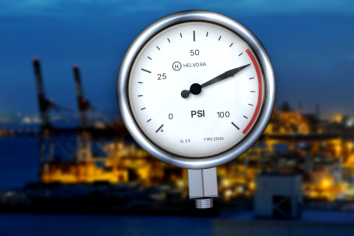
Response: 75psi
